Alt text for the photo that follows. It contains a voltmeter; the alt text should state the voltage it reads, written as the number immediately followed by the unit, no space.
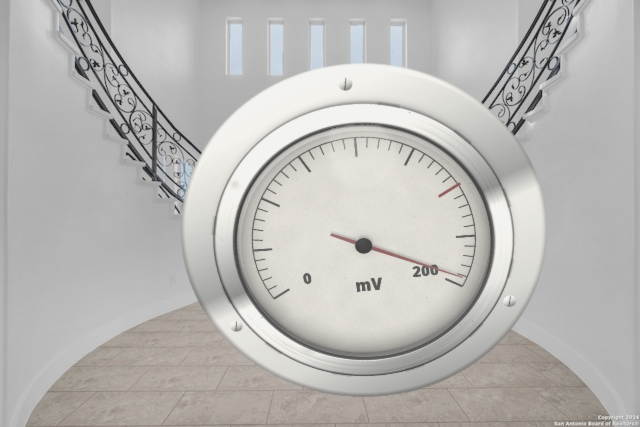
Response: 195mV
